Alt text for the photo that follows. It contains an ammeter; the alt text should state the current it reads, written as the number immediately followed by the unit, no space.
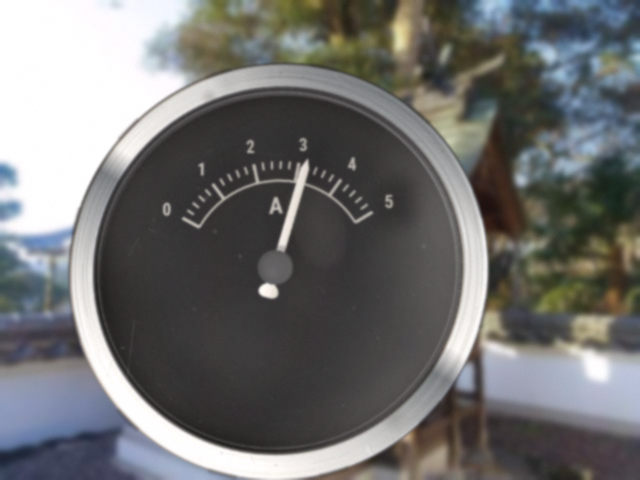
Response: 3.2A
